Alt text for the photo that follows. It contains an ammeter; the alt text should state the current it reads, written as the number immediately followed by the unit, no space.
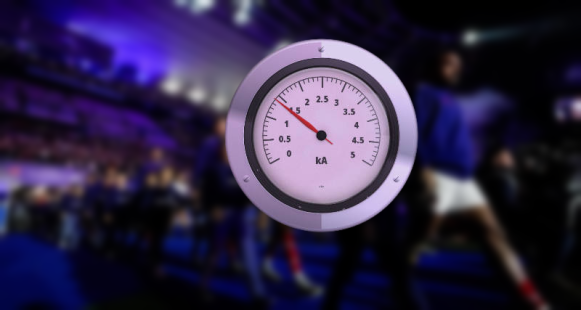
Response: 1.4kA
